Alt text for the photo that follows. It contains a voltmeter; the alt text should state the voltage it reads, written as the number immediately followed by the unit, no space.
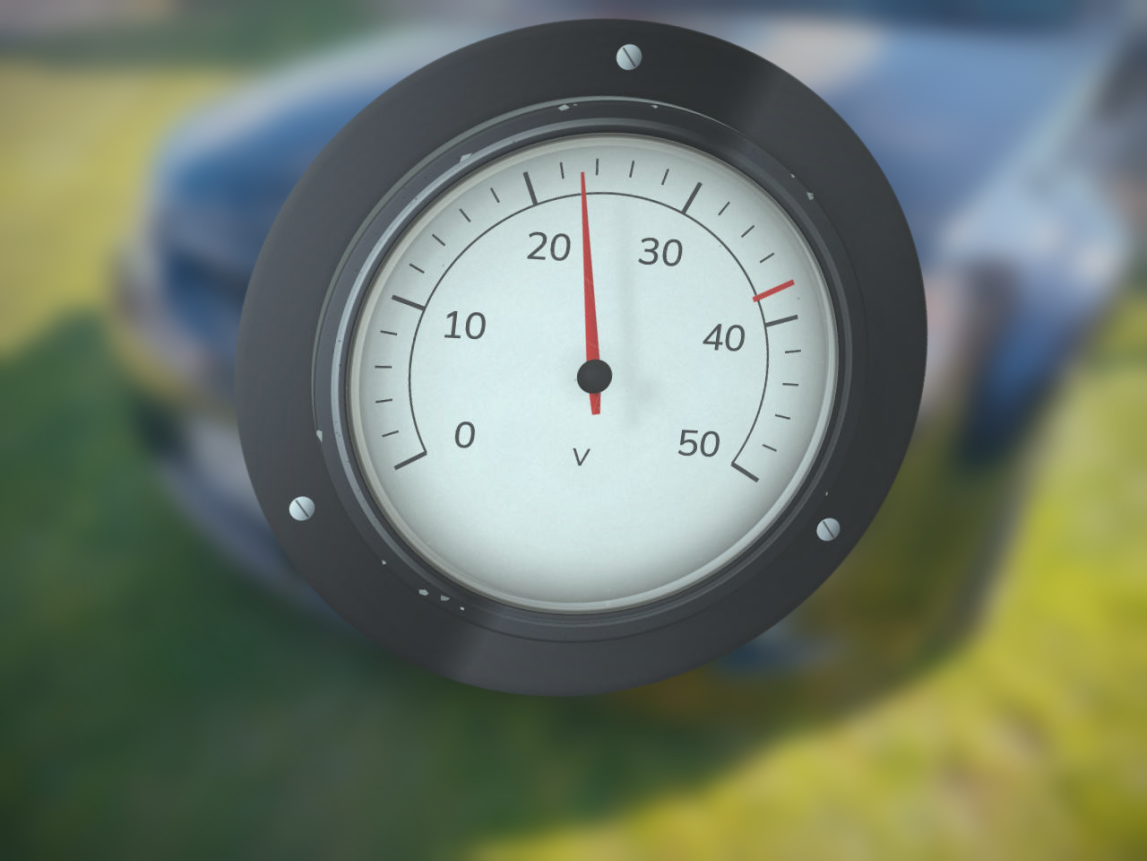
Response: 23V
